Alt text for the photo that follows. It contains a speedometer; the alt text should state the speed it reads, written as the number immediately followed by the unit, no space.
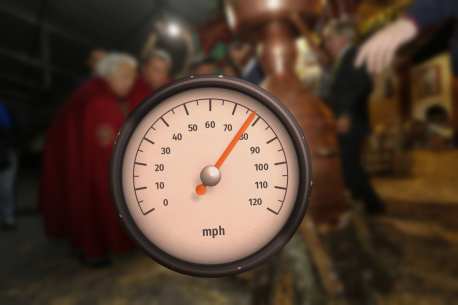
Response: 77.5mph
